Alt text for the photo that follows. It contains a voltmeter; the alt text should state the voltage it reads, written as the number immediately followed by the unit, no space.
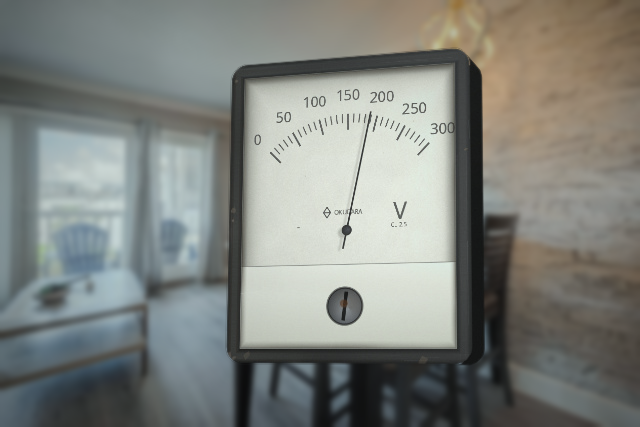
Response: 190V
